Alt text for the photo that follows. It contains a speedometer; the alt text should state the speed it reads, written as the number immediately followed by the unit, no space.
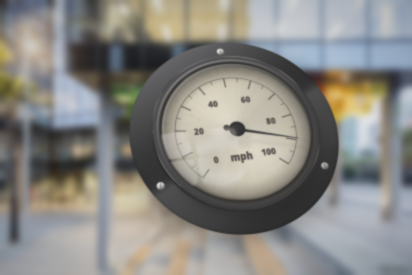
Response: 90mph
